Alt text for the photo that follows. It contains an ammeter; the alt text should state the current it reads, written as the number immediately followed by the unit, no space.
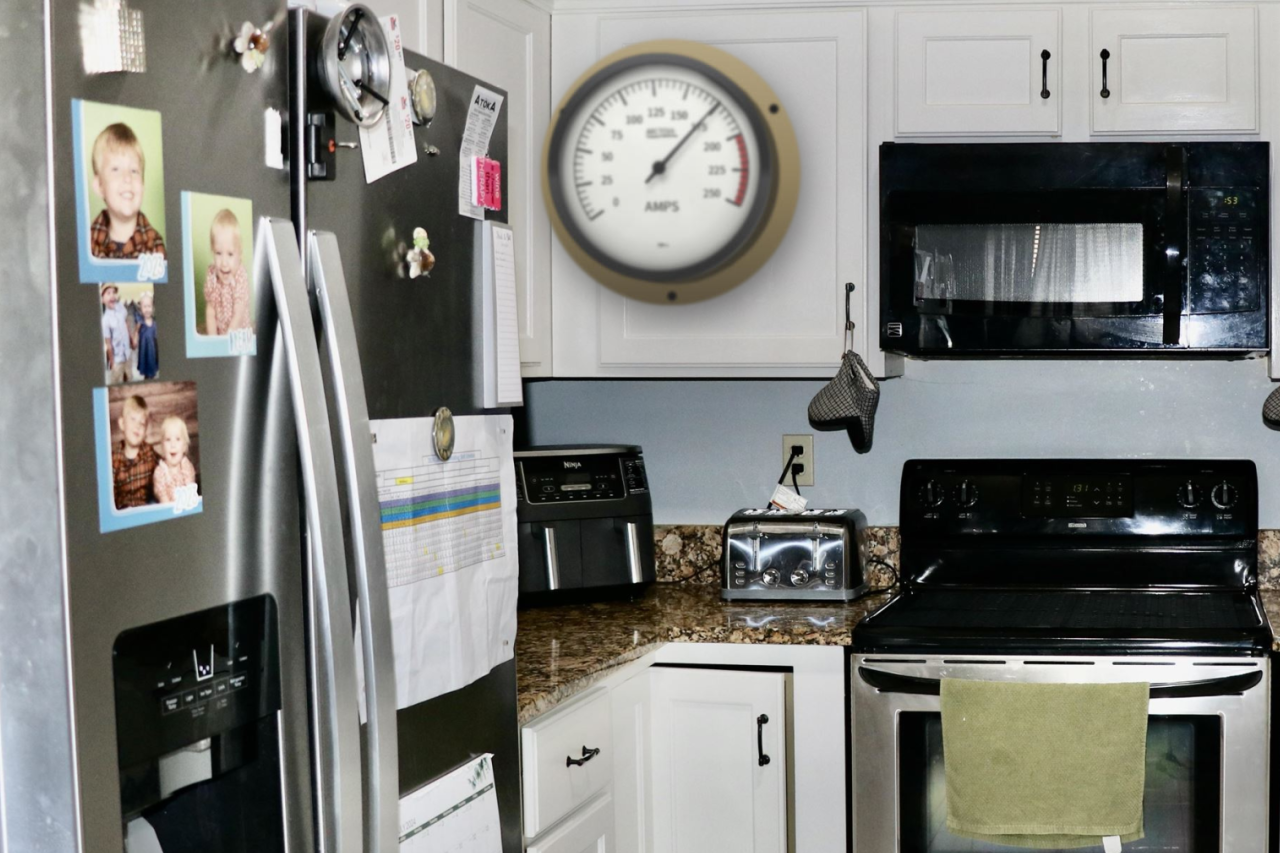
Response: 175A
